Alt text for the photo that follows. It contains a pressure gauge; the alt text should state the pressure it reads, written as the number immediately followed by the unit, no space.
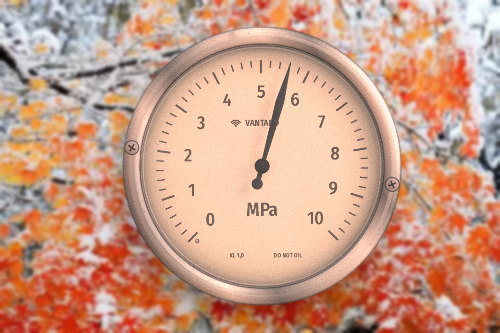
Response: 5.6MPa
